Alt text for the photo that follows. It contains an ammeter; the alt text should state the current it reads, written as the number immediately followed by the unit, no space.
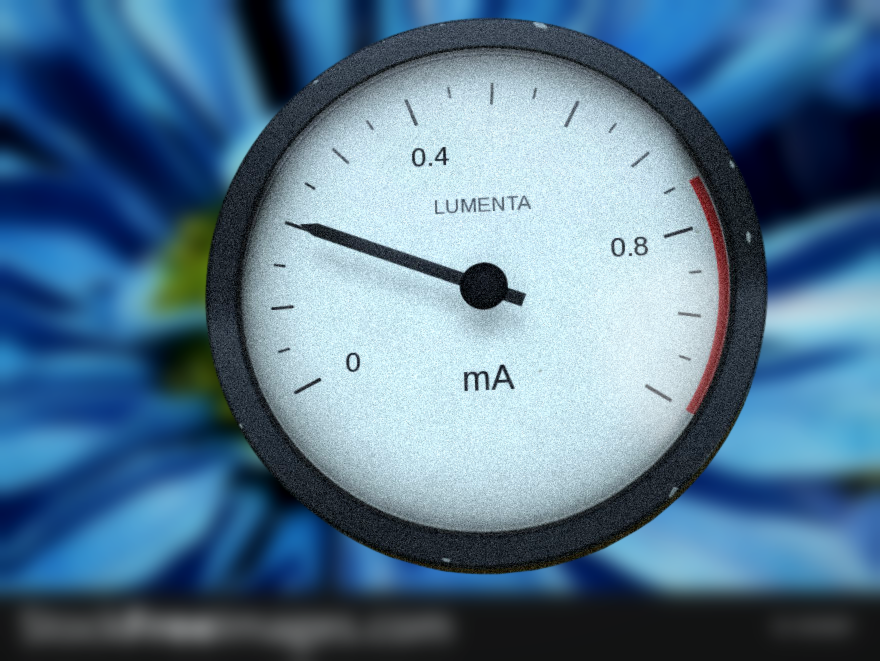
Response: 0.2mA
